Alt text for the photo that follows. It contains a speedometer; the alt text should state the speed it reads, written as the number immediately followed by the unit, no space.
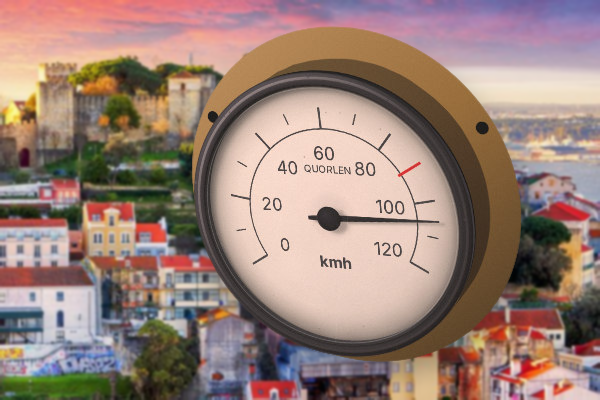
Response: 105km/h
